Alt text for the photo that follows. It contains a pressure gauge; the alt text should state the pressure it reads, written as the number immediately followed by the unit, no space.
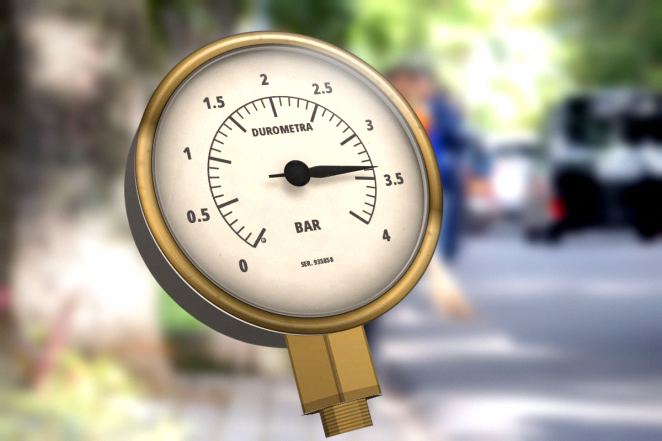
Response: 3.4bar
